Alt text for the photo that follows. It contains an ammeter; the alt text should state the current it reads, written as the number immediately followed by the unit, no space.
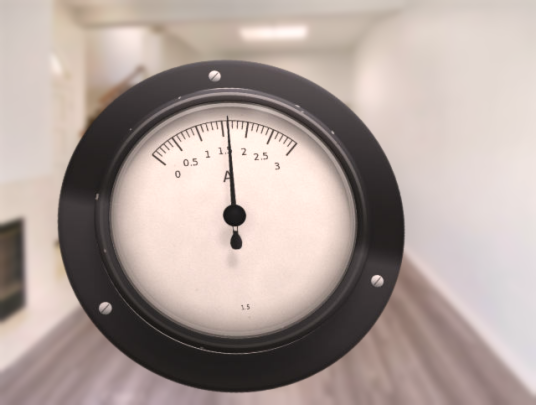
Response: 1.6A
